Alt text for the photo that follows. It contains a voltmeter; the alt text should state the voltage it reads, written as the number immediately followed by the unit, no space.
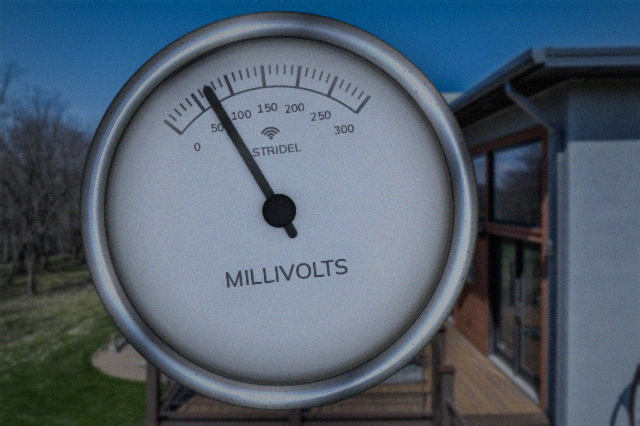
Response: 70mV
